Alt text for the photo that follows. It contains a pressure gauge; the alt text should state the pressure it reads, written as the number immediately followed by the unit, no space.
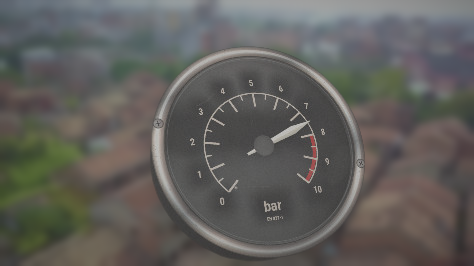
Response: 7.5bar
